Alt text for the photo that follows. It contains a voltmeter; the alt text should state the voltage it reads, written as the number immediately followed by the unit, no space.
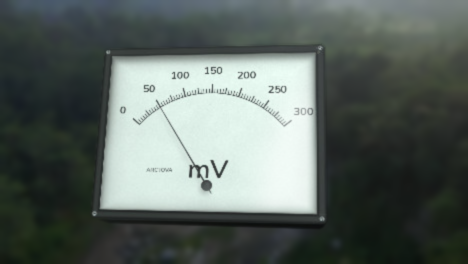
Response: 50mV
